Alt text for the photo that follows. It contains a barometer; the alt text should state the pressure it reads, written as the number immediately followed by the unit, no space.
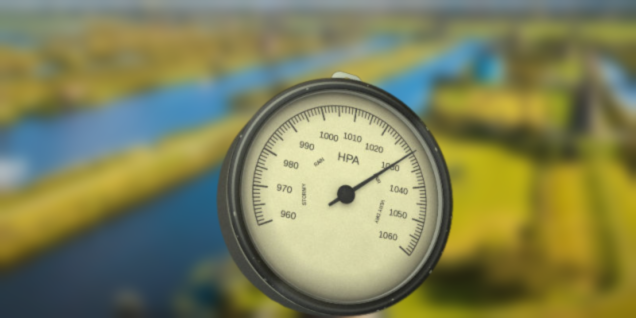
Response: 1030hPa
